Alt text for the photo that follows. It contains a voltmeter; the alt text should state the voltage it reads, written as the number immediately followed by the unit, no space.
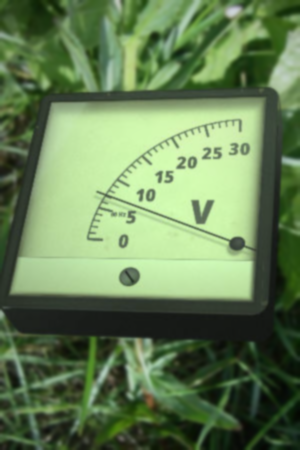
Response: 7V
